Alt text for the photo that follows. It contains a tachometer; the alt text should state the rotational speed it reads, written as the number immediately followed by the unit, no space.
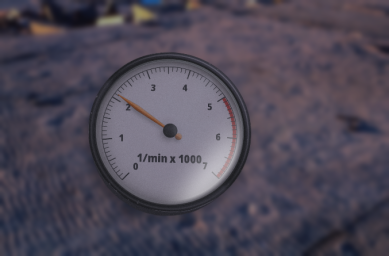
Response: 2100rpm
